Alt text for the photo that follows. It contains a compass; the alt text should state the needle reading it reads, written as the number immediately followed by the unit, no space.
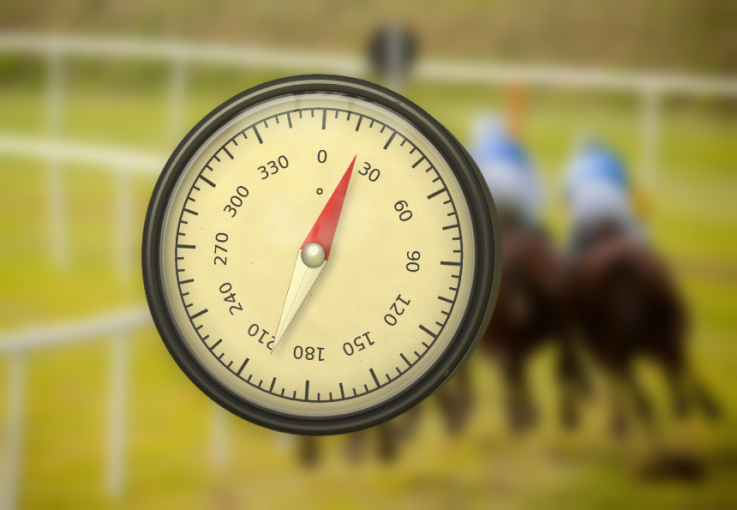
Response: 20°
